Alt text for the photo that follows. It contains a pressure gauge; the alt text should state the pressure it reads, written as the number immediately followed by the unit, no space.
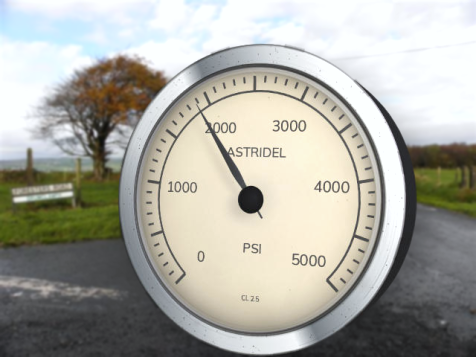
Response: 1900psi
